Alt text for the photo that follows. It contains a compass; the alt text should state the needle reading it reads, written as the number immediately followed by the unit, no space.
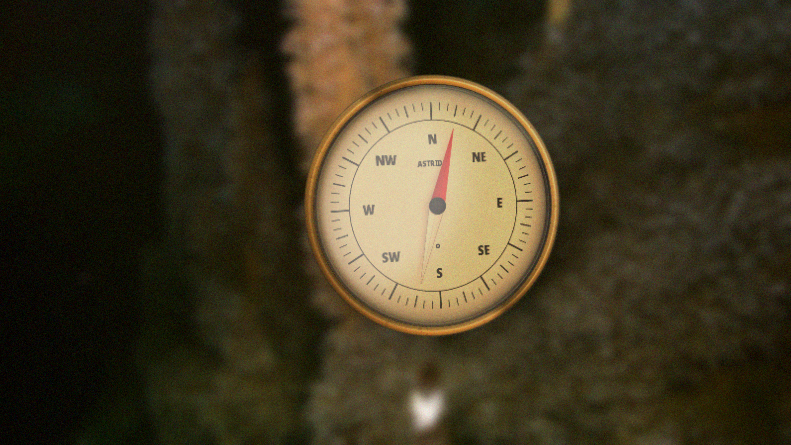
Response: 15°
